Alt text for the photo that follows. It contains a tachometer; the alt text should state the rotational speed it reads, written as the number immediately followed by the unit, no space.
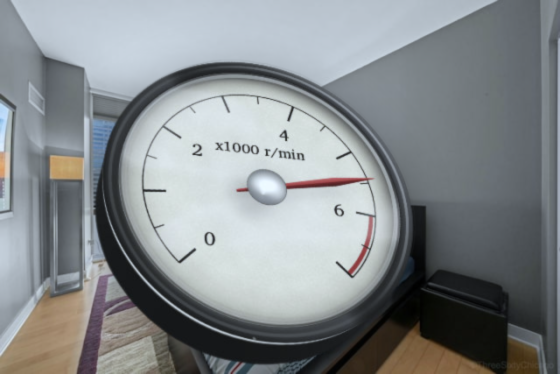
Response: 5500rpm
